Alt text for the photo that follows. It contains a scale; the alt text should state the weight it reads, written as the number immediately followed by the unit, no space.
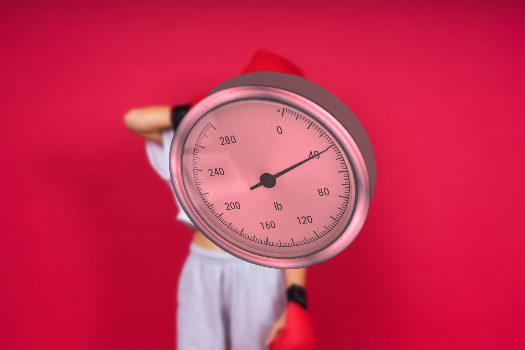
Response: 40lb
